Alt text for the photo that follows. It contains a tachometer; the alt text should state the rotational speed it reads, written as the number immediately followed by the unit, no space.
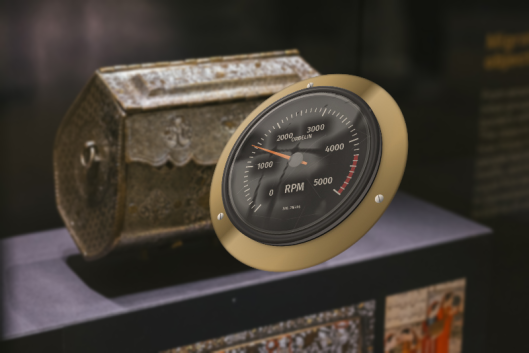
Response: 1400rpm
